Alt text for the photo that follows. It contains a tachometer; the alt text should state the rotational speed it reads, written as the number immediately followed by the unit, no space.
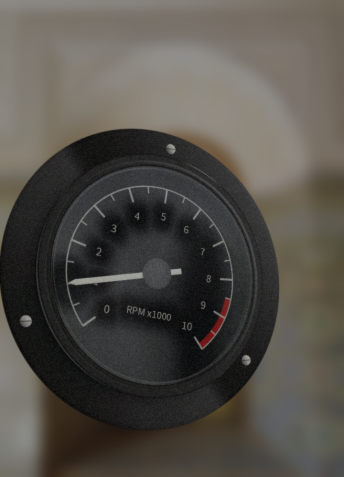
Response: 1000rpm
